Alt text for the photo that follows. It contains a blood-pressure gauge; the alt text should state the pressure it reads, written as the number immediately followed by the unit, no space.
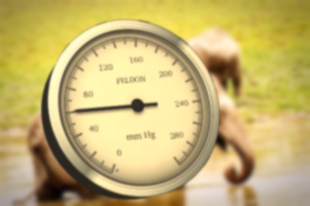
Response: 60mmHg
